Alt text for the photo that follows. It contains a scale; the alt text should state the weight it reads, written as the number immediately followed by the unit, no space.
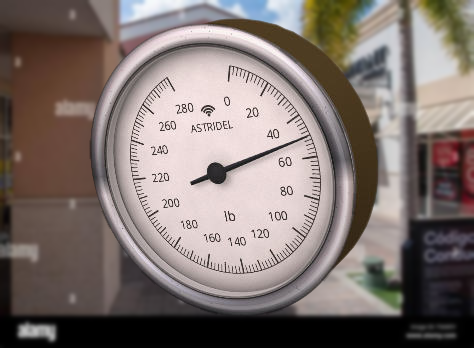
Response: 50lb
